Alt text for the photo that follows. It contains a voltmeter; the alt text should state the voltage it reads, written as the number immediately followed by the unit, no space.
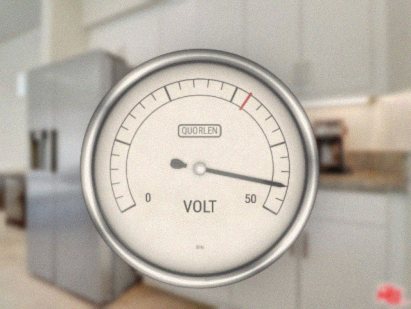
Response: 46V
